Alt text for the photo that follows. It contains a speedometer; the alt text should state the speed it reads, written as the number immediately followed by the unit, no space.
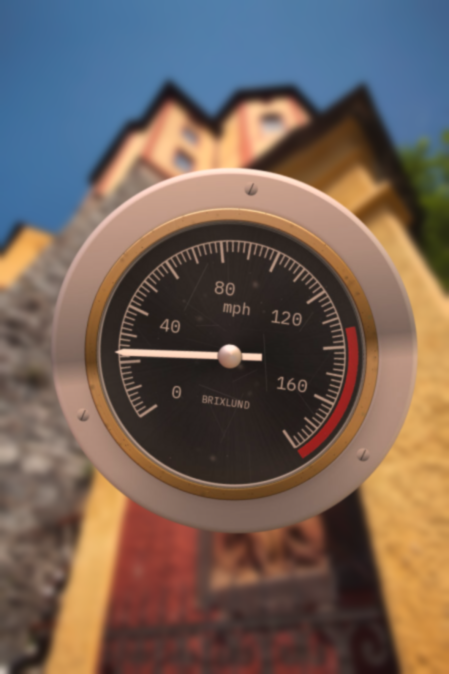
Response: 24mph
